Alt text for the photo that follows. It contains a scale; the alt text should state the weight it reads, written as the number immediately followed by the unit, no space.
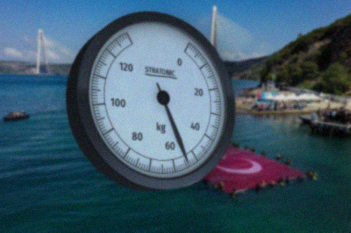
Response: 55kg
